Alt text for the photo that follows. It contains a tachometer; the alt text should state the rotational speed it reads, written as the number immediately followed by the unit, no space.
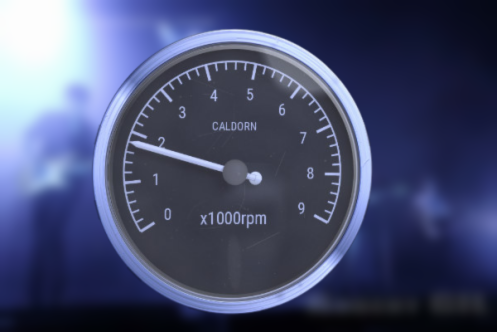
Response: 1800rpm
